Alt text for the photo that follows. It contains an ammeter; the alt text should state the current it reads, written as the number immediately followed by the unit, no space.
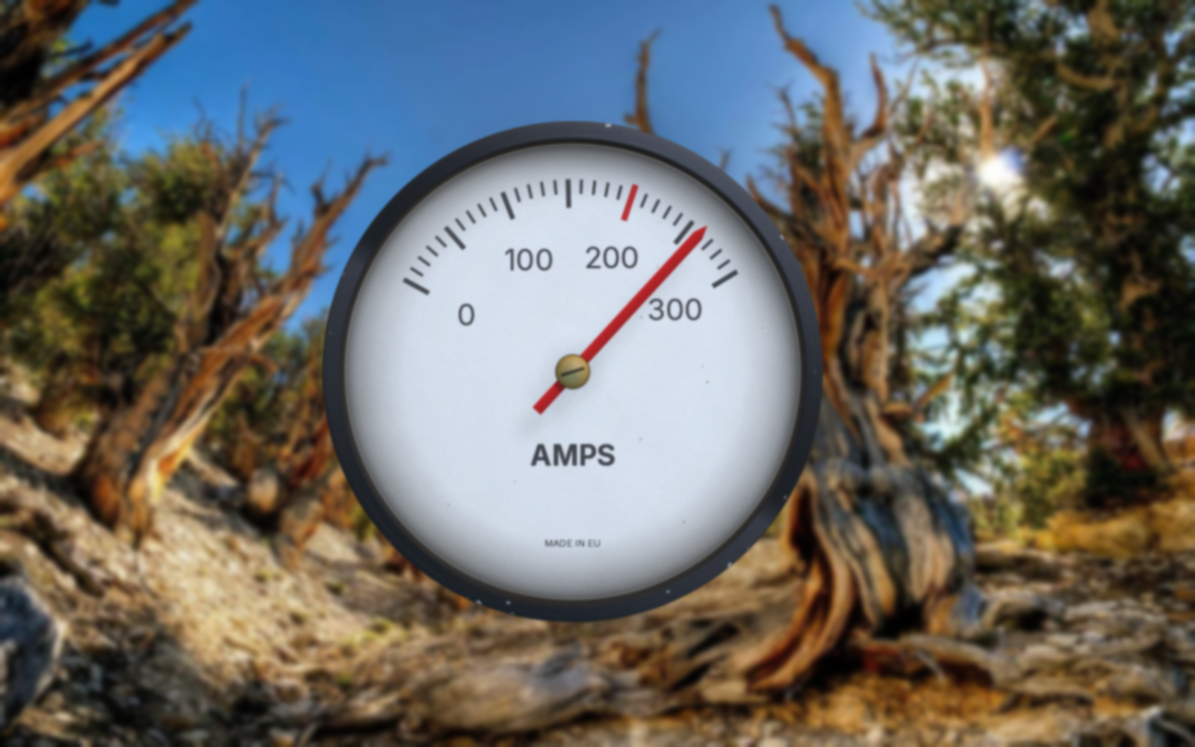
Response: 260A
